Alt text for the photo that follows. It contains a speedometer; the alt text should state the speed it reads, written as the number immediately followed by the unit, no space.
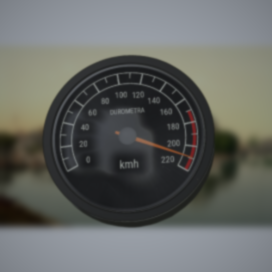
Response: 210km/h
